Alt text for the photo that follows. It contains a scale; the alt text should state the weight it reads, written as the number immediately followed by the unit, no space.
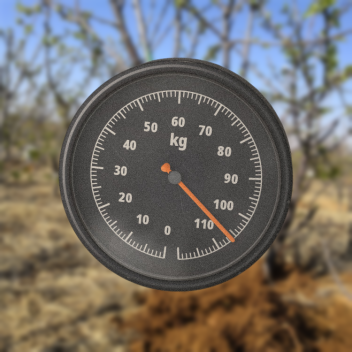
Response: 106kg
